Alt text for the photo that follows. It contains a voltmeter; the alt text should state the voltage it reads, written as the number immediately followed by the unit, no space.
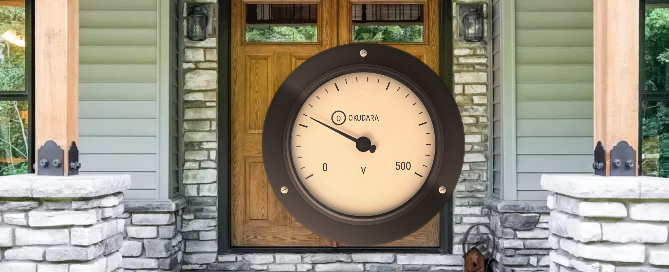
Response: 120V
